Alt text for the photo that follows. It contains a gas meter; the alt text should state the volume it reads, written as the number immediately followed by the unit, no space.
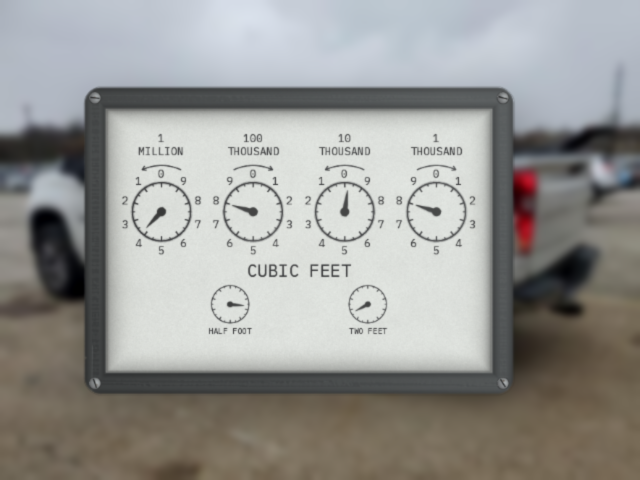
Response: 379800ft³
